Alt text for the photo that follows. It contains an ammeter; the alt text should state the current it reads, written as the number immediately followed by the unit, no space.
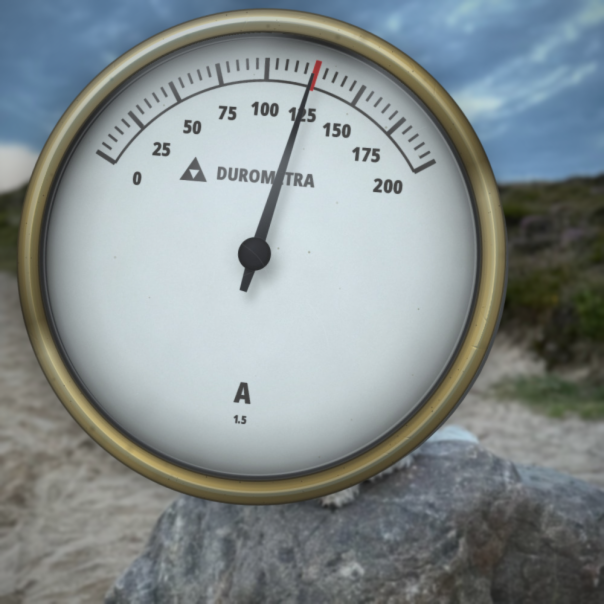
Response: 125A
